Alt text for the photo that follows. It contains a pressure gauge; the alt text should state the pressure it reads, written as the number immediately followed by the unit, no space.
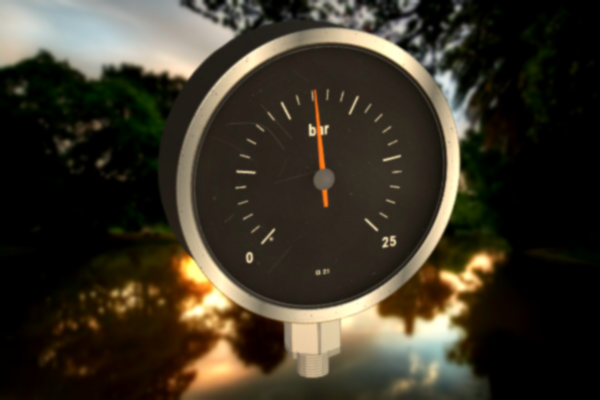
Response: 12bar
